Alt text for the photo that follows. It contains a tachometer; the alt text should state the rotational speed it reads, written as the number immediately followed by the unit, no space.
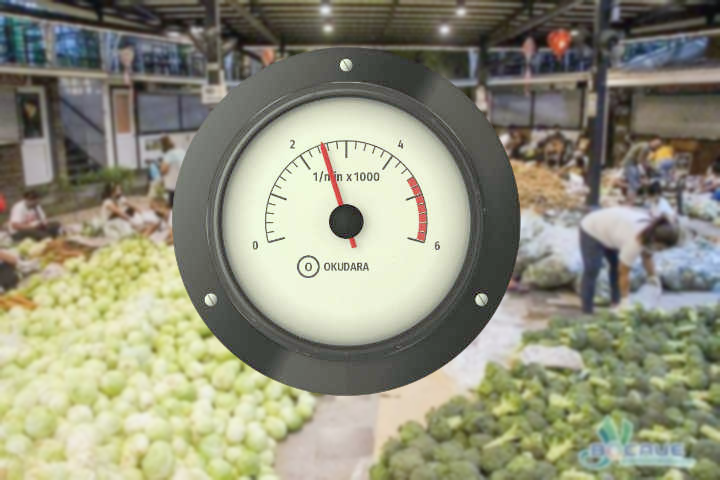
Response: 2500rpm
